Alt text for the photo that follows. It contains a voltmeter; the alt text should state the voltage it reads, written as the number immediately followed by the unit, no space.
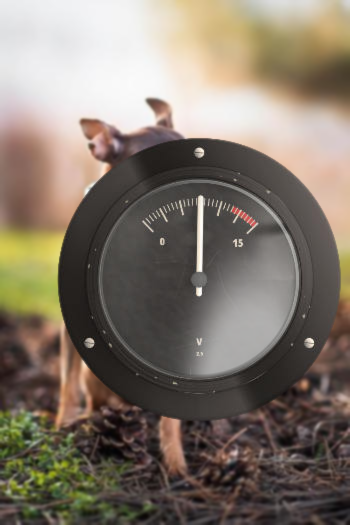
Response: 7.5V
